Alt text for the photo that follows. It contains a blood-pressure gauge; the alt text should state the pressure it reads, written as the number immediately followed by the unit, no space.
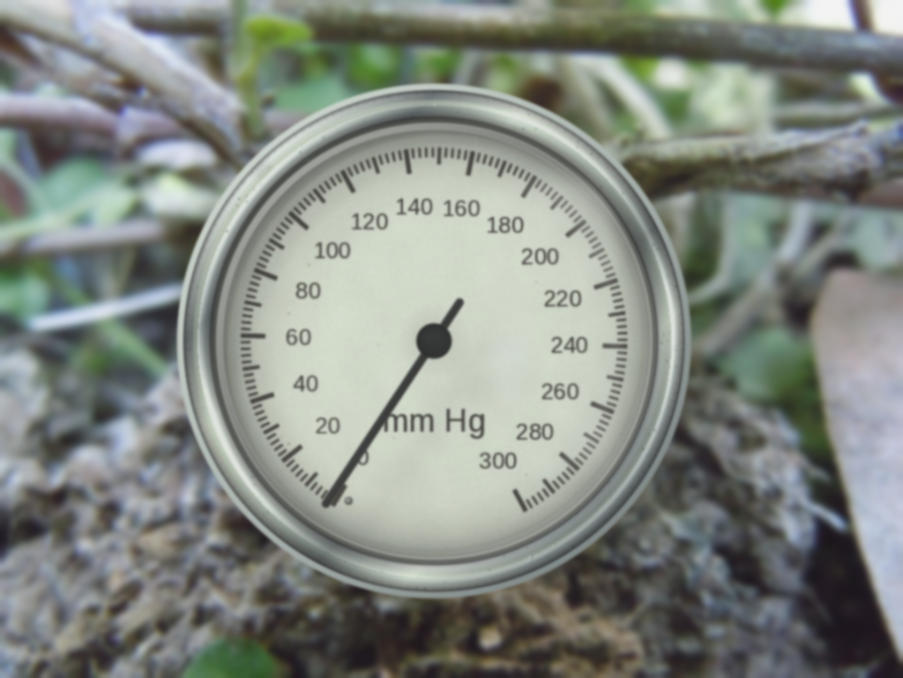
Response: 2mmHg
